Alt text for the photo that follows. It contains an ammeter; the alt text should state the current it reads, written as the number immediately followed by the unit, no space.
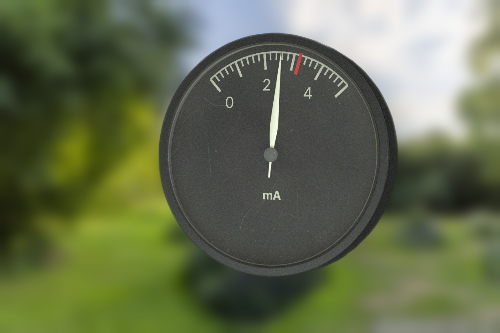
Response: 2.6mA
